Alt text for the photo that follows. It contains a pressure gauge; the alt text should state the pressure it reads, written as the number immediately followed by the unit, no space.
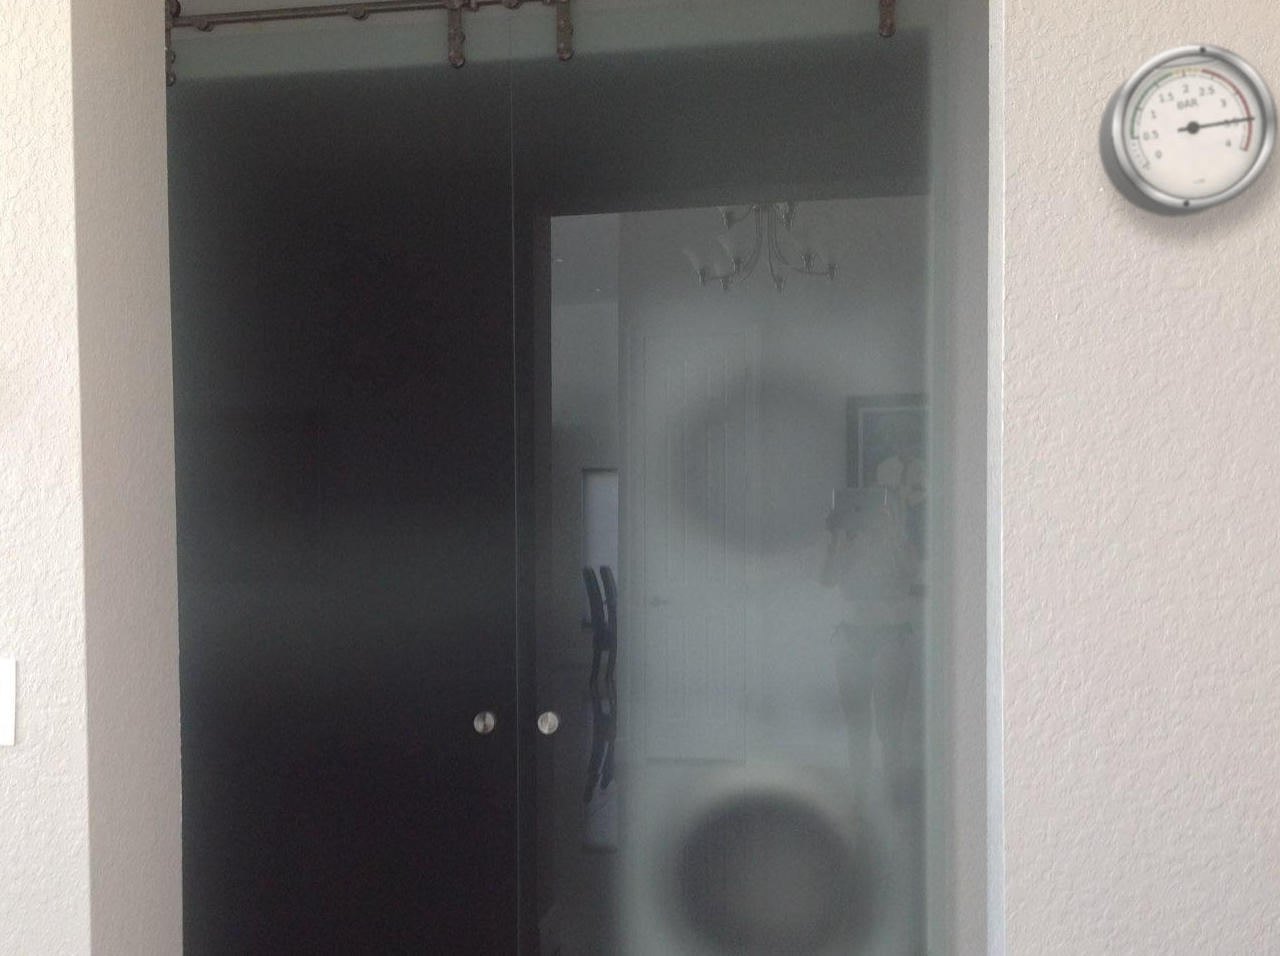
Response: 3.5bar
